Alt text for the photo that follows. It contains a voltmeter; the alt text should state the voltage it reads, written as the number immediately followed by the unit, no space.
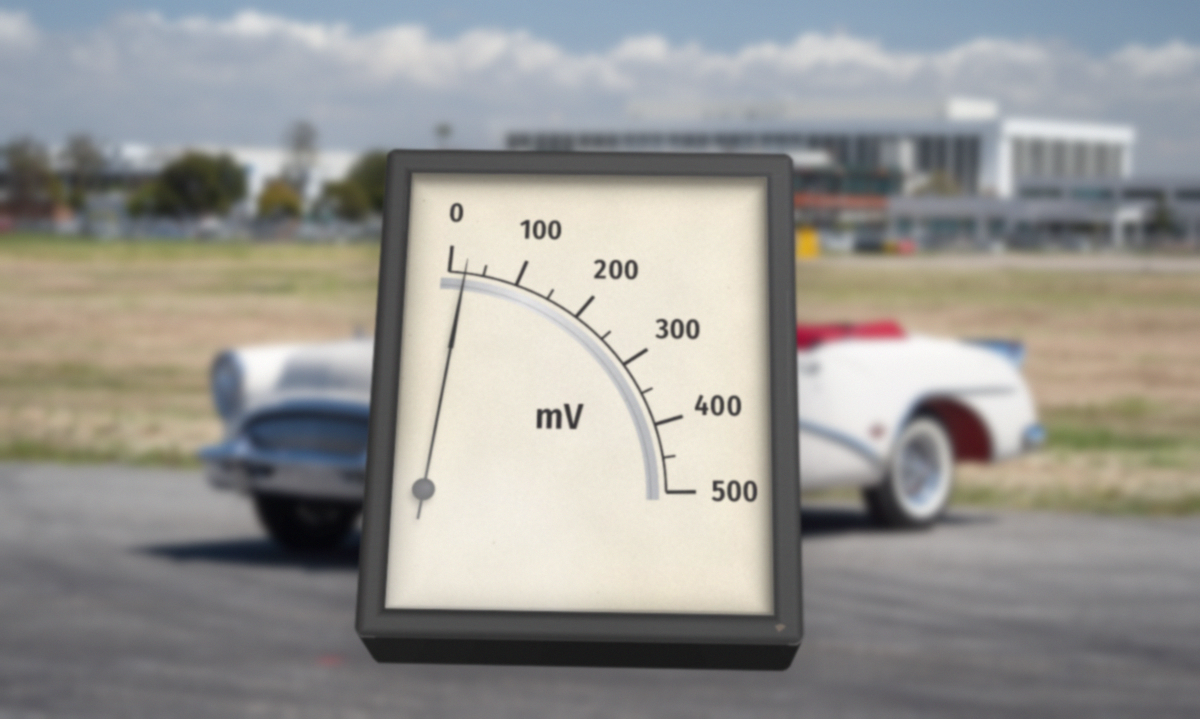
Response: 25mV
